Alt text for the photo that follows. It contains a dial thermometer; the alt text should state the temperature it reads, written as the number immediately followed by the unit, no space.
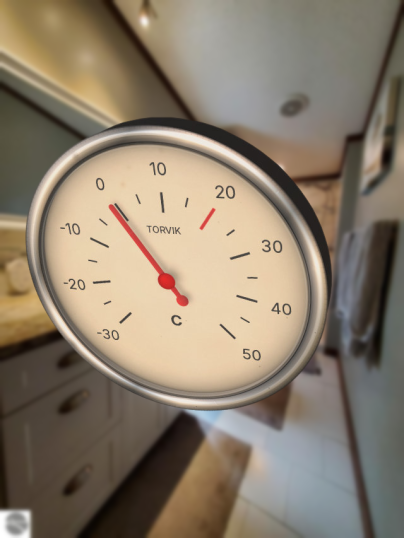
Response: 0°C
